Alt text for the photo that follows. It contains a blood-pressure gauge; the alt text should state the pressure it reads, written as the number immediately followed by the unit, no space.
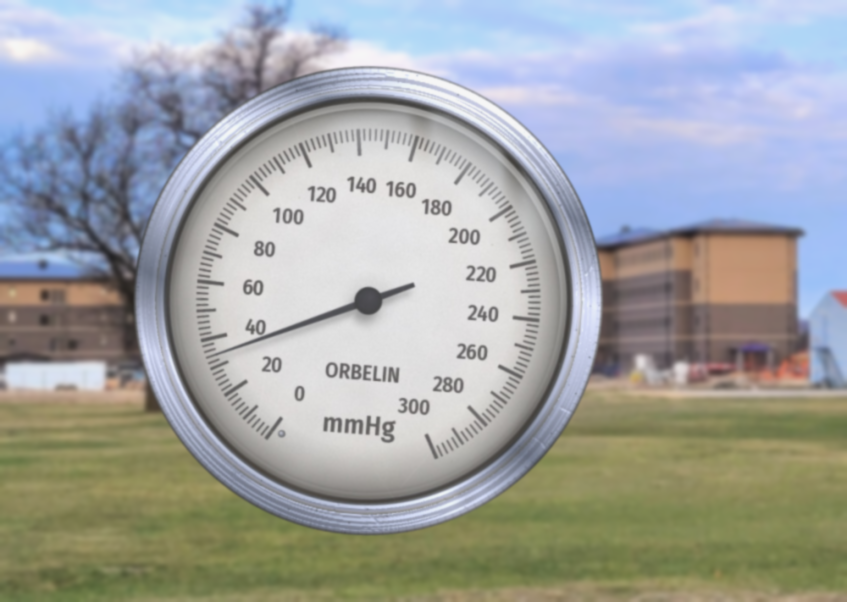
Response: 34mmHg
